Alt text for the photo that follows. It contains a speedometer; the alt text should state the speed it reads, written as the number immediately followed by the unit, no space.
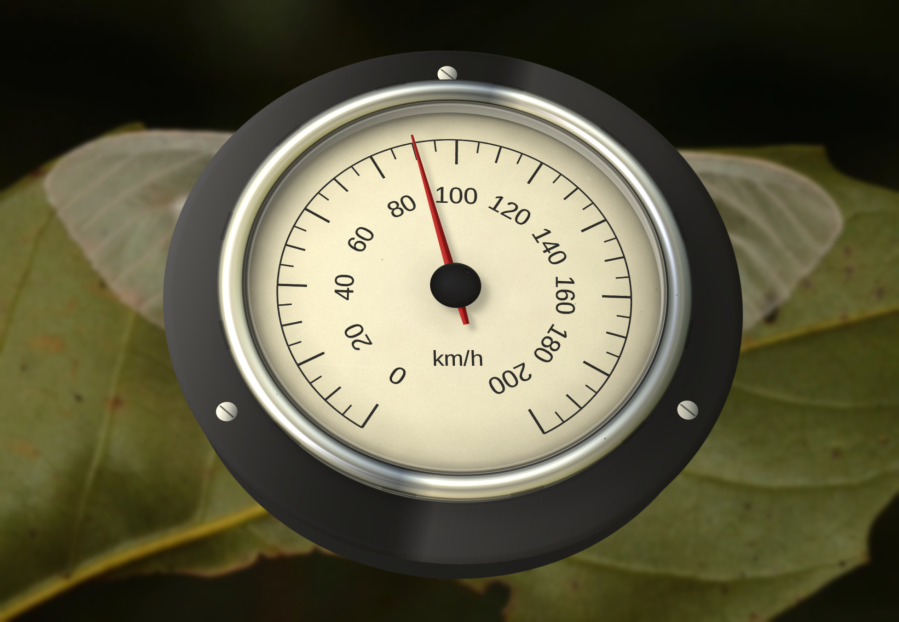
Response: 90km/h
